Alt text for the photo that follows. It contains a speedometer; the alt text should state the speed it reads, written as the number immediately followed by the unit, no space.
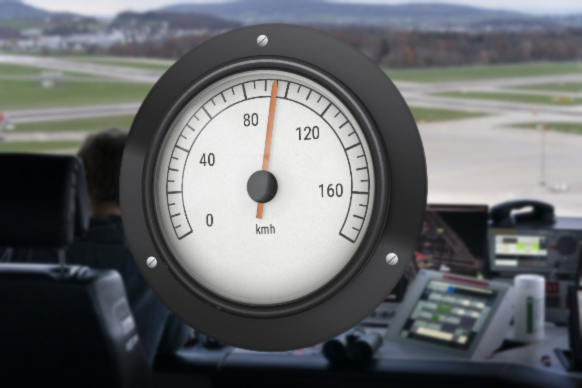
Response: 95km/h
